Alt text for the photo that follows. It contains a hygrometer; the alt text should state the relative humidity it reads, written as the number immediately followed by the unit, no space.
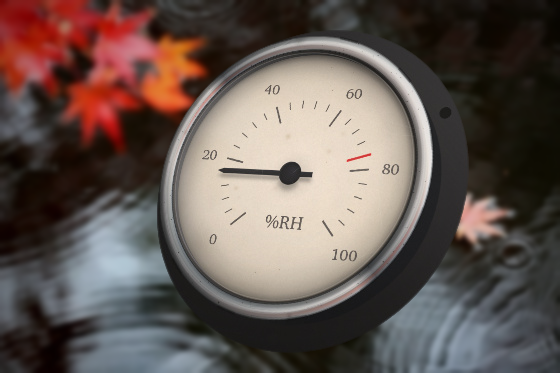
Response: 16%
